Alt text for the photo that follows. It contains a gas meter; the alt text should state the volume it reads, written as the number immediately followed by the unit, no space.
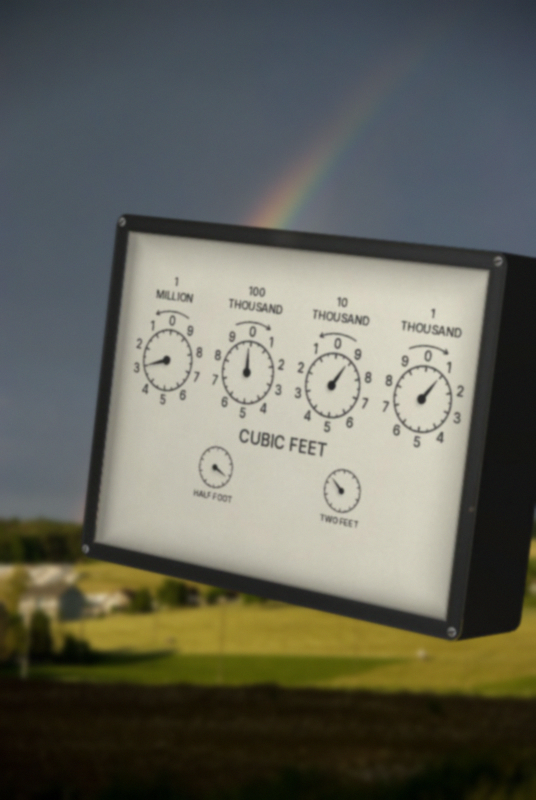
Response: 299100ft³
